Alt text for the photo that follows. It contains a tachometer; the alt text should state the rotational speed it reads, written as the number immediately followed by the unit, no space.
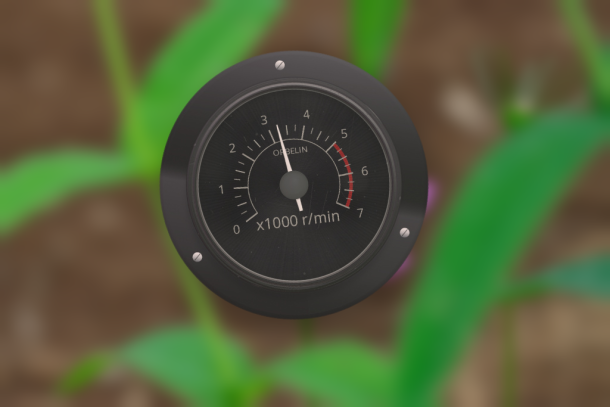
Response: 3250rpm
